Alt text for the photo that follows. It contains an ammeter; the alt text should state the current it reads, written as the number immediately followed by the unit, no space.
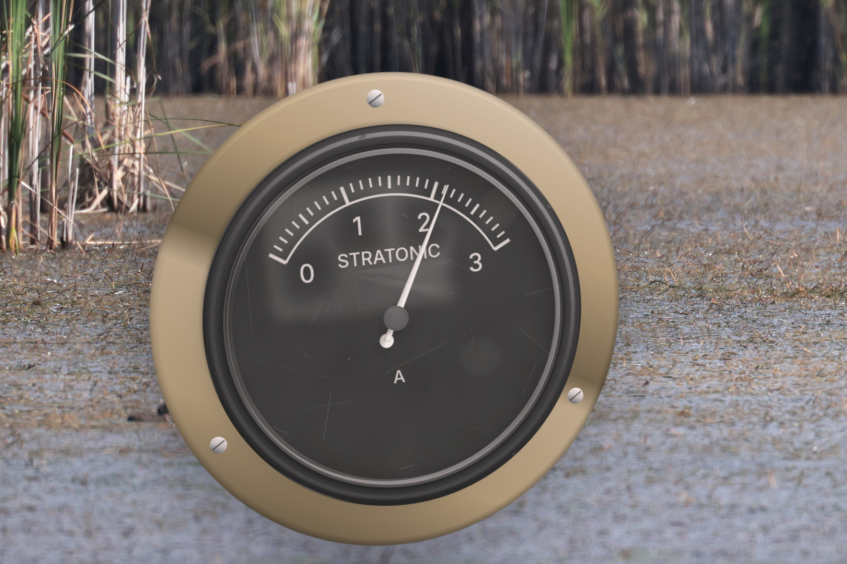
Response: 2.1A
